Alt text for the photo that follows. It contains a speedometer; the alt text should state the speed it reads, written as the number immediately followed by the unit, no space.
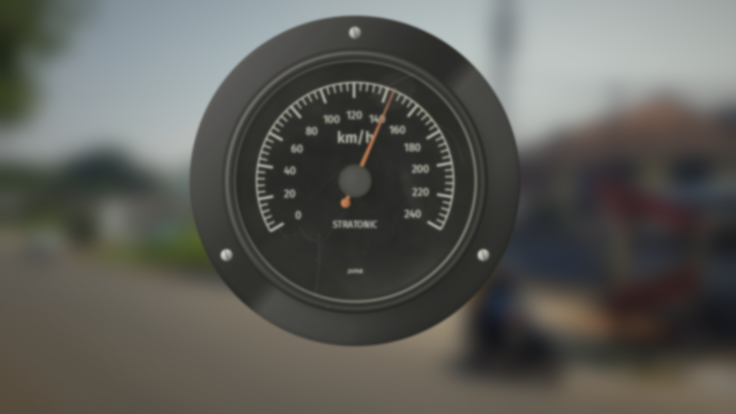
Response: 144km/h
